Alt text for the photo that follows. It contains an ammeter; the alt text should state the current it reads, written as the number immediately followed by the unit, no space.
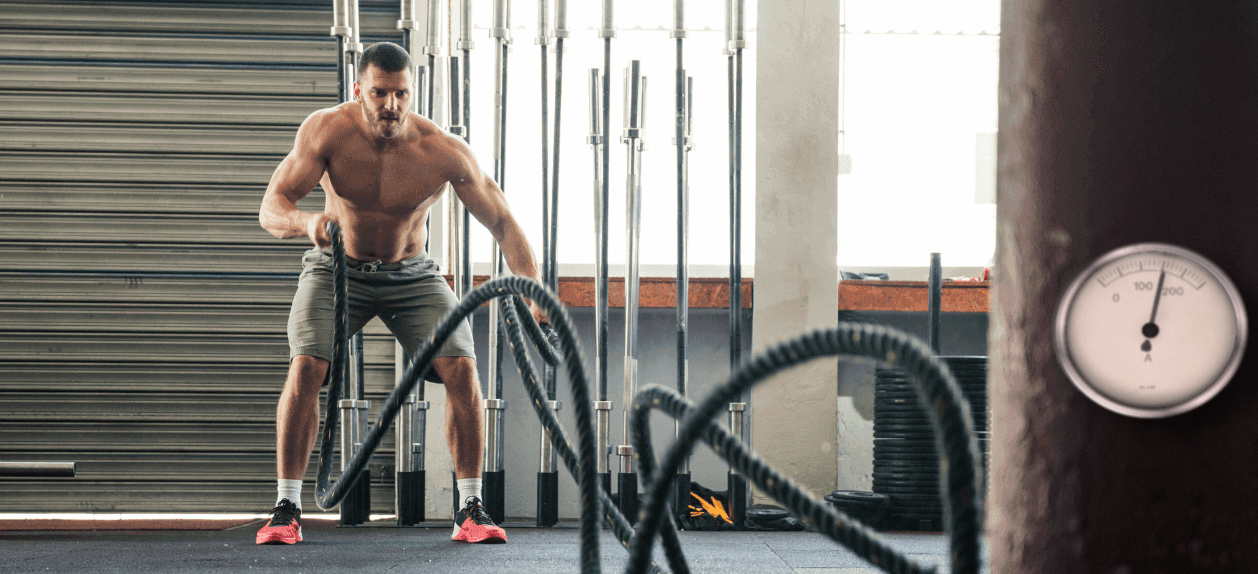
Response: 150A
